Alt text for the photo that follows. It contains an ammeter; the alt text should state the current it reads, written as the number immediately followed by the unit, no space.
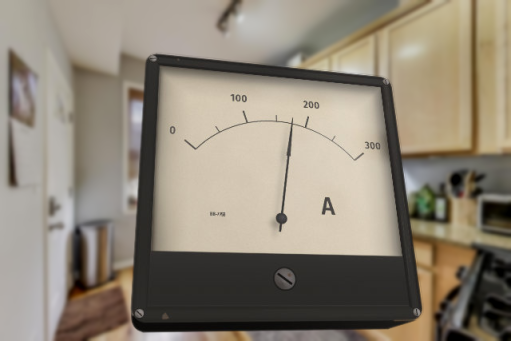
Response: 175A
